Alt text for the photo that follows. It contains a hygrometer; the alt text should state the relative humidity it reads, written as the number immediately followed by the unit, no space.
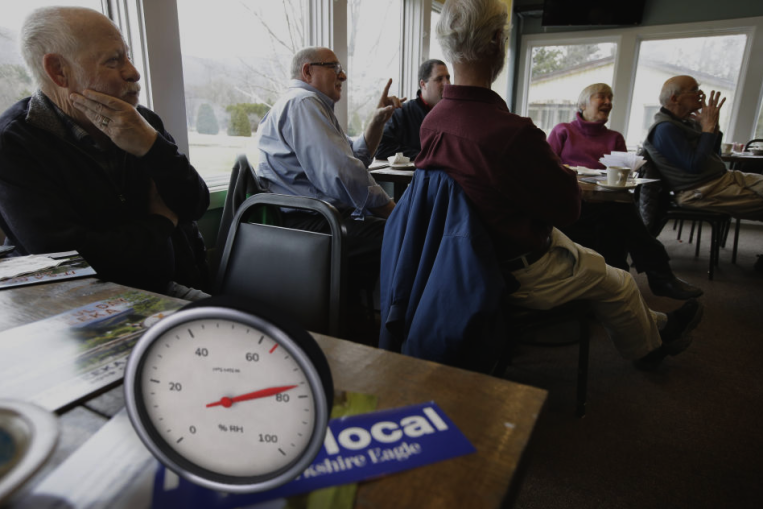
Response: 76%
